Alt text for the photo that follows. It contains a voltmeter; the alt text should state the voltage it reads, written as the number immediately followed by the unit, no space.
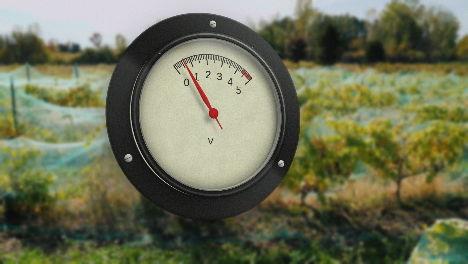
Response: 0.5V
